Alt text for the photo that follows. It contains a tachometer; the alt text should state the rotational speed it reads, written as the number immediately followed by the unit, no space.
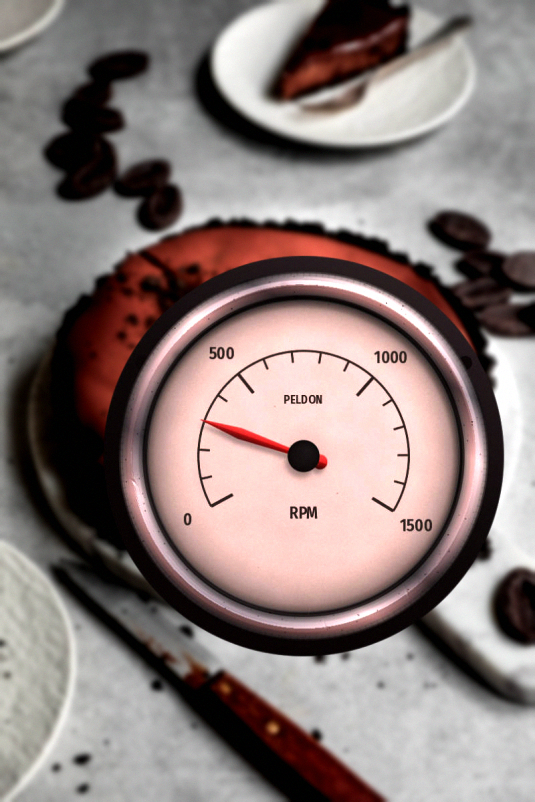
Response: 300rpm
